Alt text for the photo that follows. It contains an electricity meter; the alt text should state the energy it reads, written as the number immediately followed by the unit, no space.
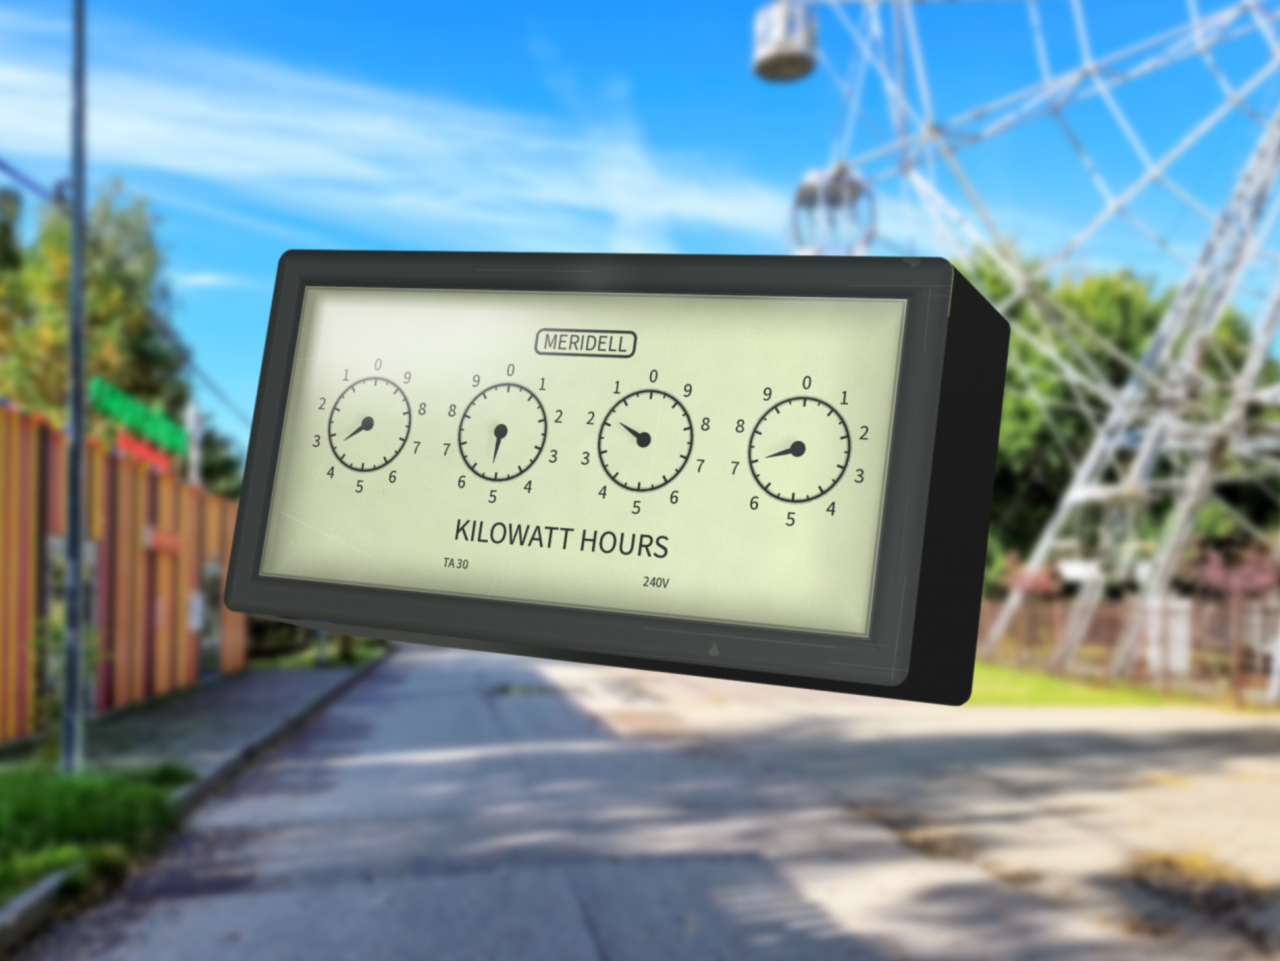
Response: 3517kWh
